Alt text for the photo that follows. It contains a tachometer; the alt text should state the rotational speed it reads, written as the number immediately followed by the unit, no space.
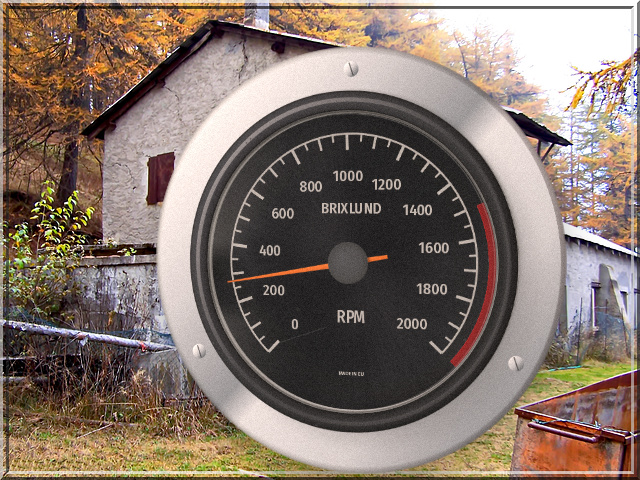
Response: 275rpm
